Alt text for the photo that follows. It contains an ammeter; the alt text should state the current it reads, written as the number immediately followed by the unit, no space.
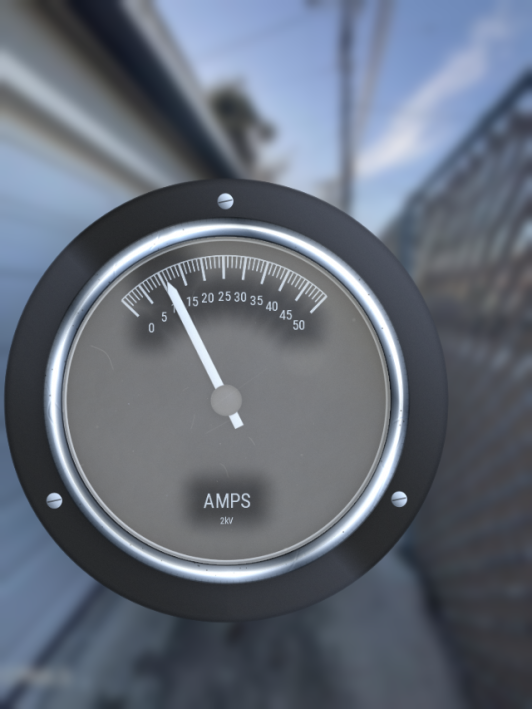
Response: 11A
